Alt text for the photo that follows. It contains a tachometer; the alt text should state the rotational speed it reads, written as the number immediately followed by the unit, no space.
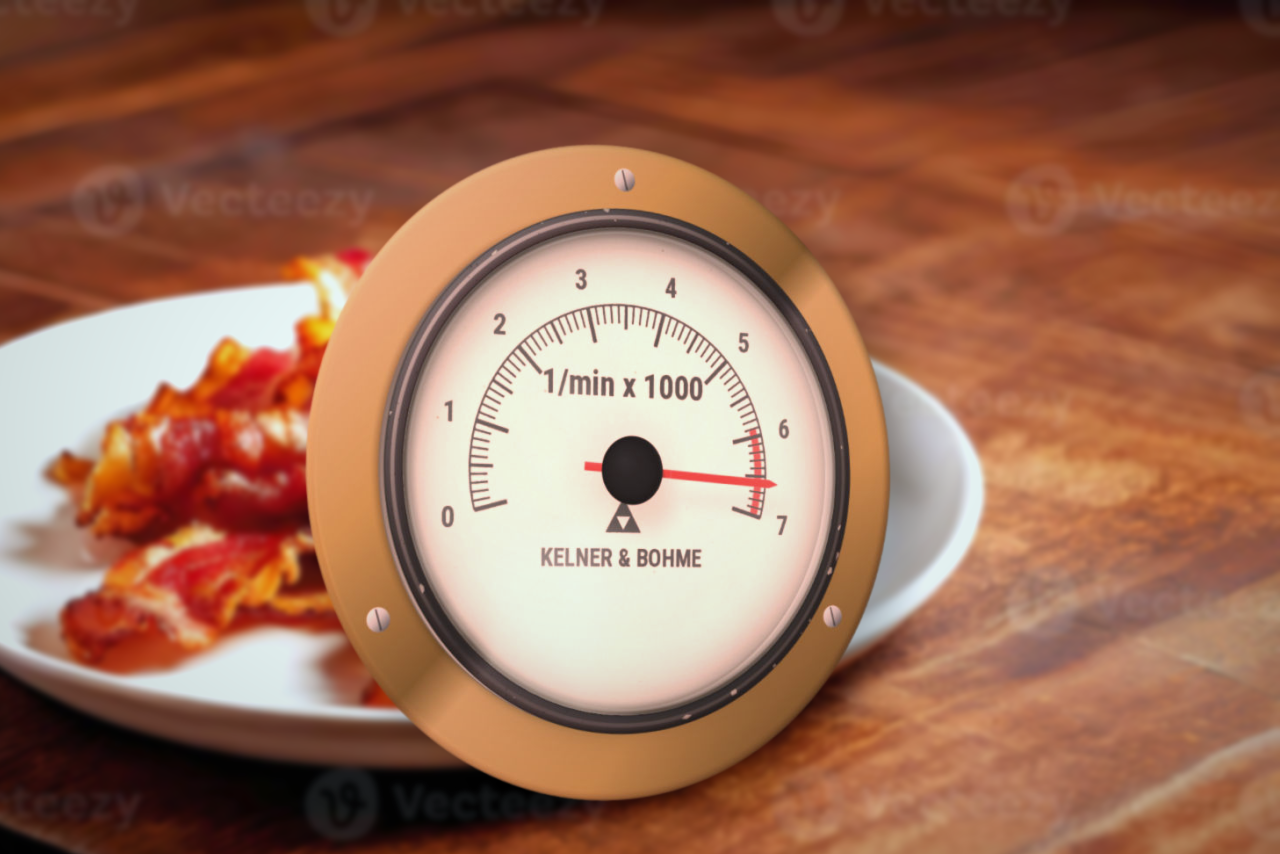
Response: 6600rpm
